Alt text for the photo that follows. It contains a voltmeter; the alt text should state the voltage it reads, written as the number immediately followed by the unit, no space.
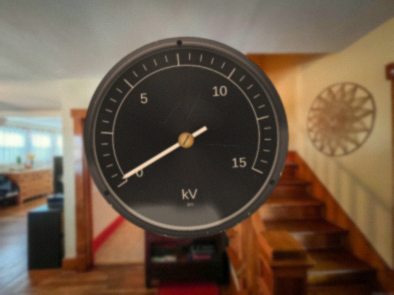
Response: 0.25kV
